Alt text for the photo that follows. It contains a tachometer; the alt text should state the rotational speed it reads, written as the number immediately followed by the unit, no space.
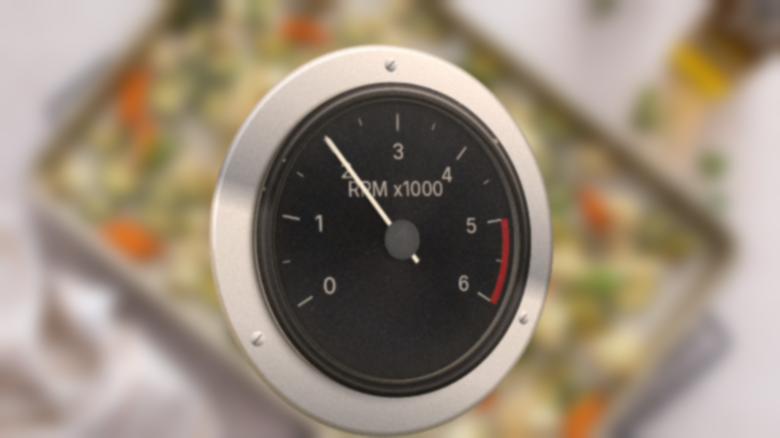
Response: 2000rpm
